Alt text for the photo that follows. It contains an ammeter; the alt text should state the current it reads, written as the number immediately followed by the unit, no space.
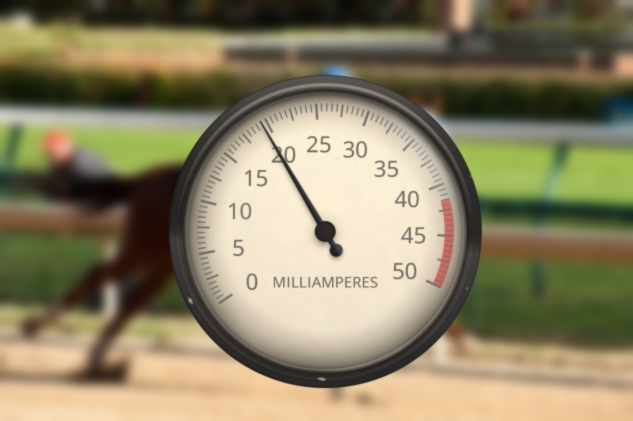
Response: 19.5mA
